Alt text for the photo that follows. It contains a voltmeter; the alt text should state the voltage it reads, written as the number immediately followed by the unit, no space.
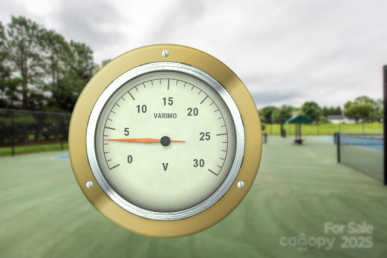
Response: 3.5V
